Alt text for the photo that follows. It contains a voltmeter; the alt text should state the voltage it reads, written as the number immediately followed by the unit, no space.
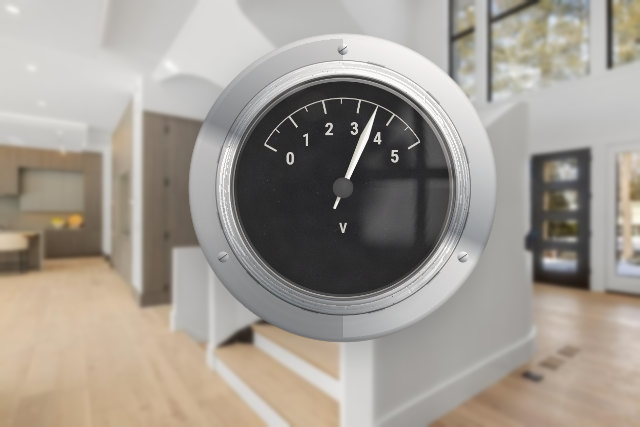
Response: 3.5V
